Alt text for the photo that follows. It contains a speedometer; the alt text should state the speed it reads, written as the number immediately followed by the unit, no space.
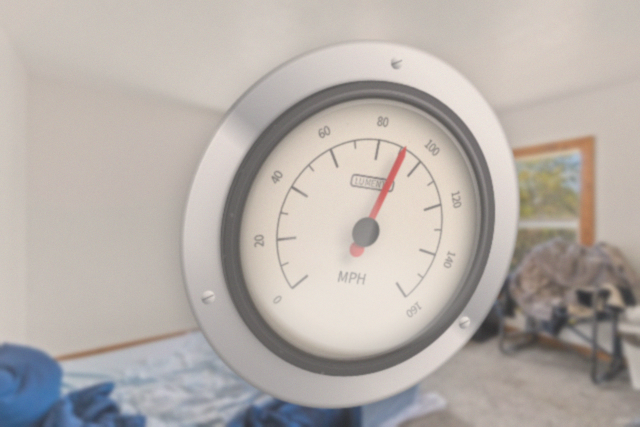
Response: 90mph
